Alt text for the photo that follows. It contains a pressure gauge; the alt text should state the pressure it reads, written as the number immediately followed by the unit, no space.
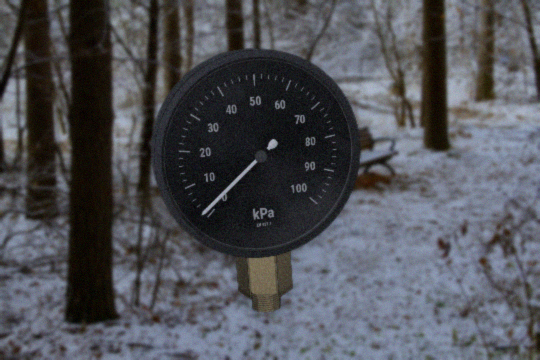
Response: 2kPa
